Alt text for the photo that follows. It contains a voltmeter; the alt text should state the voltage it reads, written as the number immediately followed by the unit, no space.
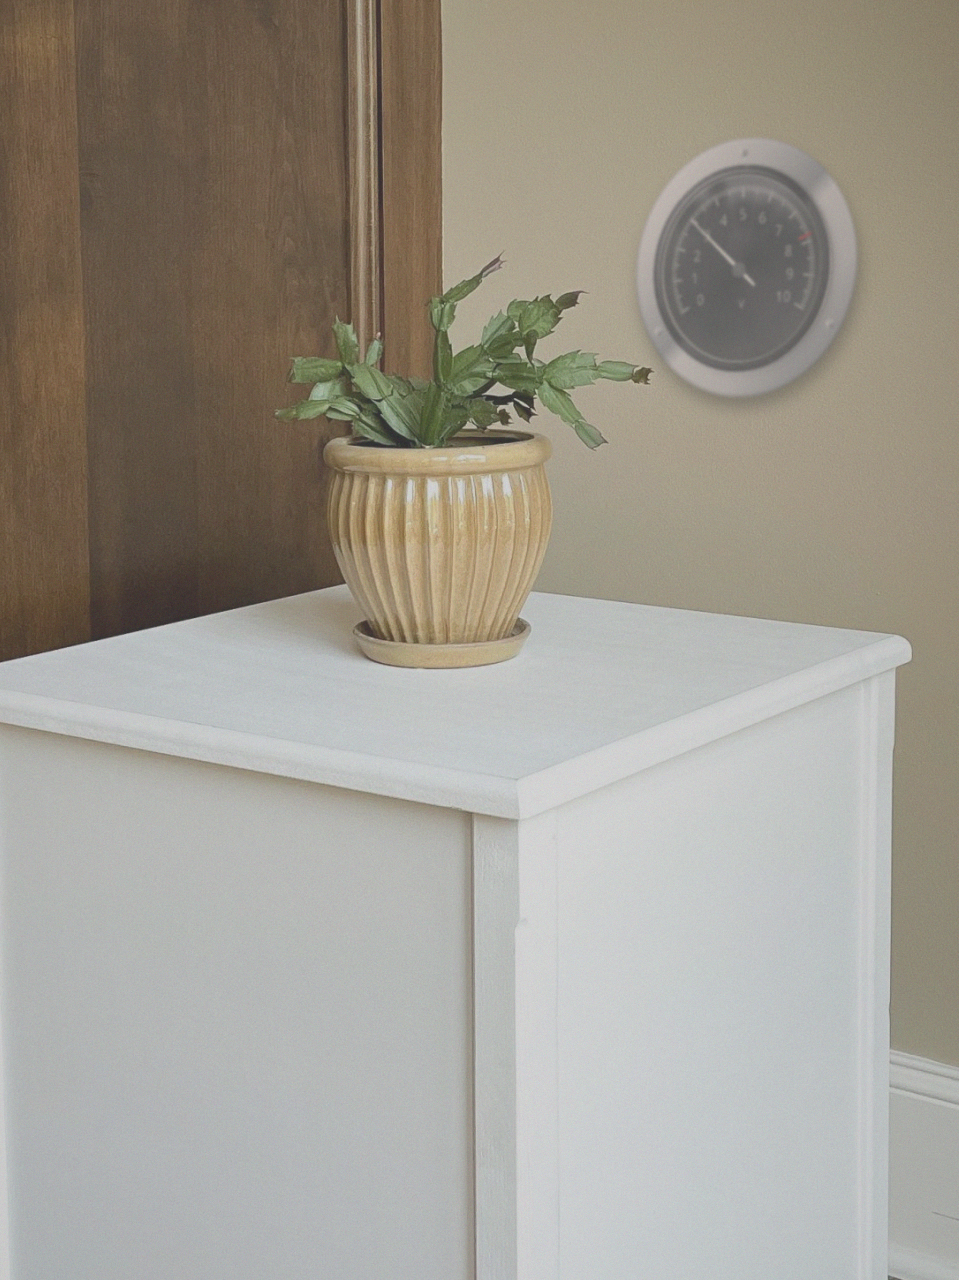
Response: 3V
